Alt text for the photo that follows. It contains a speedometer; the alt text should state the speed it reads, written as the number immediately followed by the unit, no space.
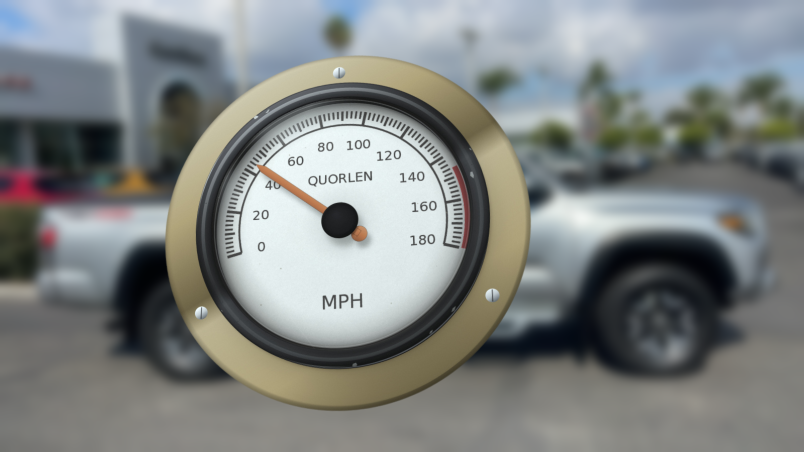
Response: 44mph
